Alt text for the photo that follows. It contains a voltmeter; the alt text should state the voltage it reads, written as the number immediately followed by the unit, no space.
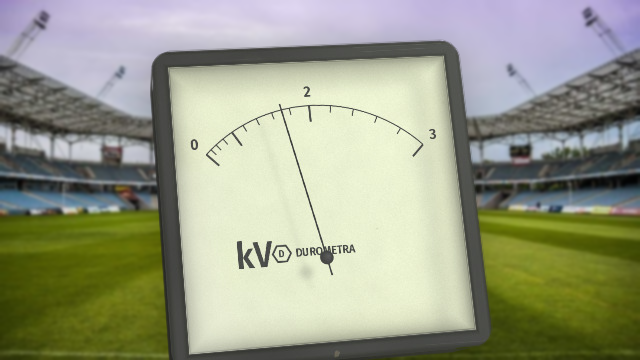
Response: 1.7kV
